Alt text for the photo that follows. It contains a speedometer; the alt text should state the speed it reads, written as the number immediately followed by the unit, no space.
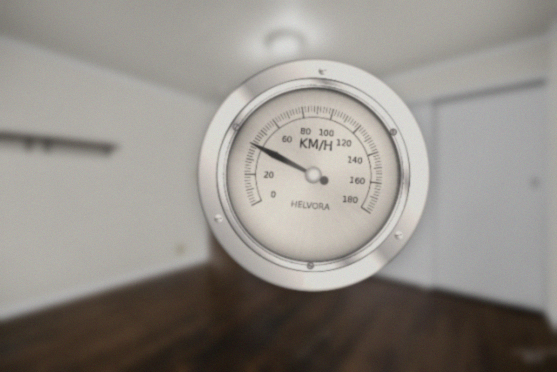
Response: 40km/h
